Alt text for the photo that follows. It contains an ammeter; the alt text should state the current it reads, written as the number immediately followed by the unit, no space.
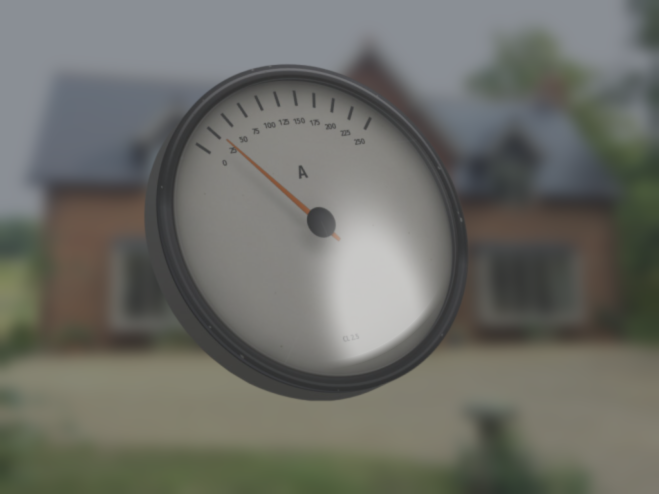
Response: 25A
